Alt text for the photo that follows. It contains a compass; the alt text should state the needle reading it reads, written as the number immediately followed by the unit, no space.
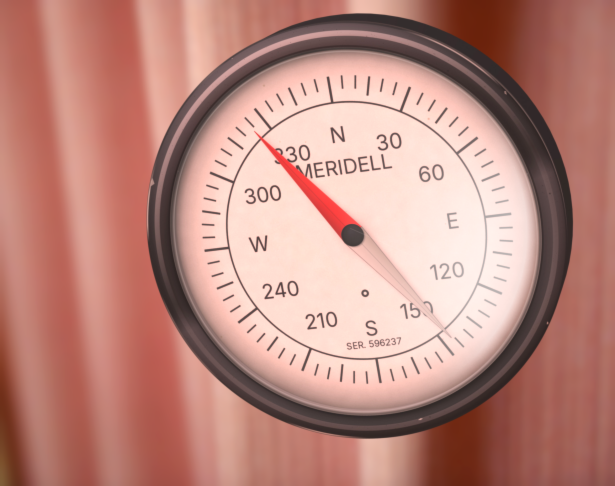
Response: 325°
